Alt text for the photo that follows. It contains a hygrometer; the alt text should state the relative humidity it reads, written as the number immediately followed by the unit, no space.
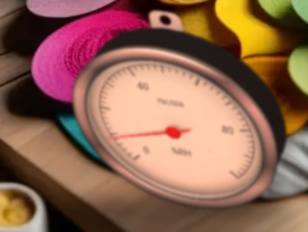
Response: 10%
